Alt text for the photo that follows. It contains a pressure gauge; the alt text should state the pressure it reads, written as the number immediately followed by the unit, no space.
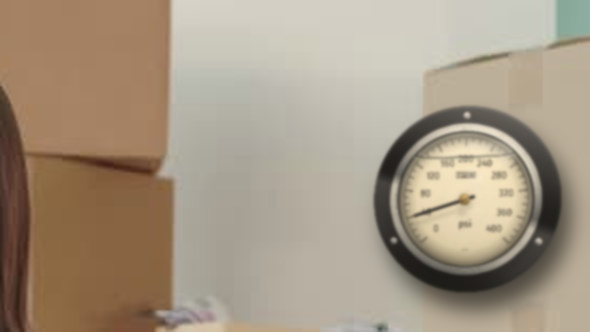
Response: 40psi
